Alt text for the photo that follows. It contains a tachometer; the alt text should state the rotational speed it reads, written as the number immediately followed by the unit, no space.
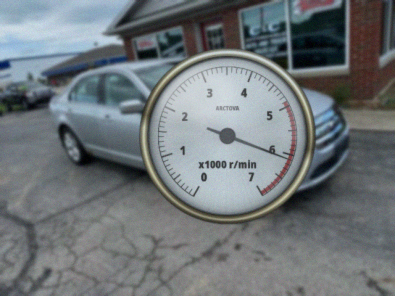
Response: 6100rpm
